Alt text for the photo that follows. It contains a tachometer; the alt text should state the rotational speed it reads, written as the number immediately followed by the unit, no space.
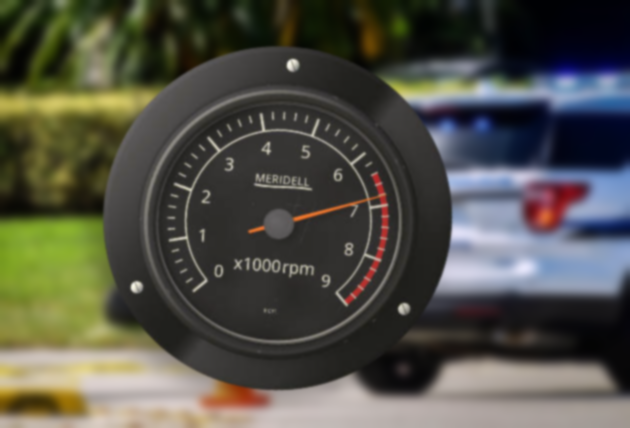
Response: 6800rpm
